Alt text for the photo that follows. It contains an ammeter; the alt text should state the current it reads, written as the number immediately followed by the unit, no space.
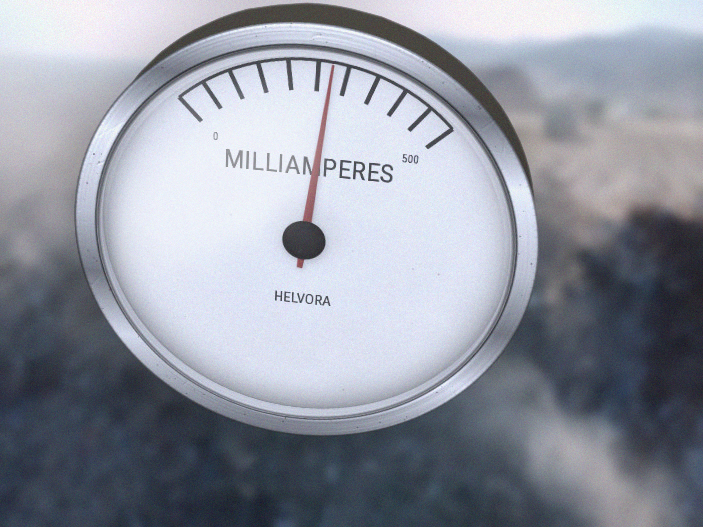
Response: 275mA
